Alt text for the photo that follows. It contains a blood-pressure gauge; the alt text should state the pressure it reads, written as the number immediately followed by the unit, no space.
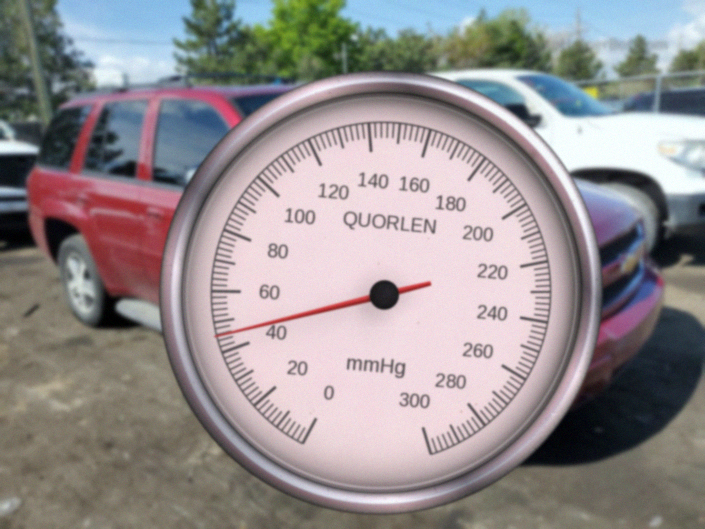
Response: 46mmHg
